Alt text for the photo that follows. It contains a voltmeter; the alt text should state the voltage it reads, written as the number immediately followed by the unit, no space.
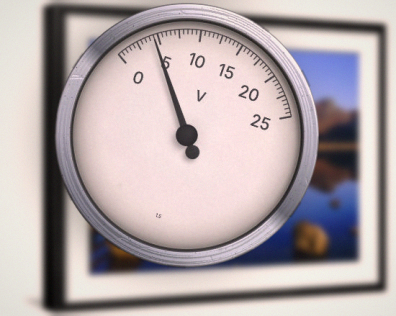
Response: 4.5V
